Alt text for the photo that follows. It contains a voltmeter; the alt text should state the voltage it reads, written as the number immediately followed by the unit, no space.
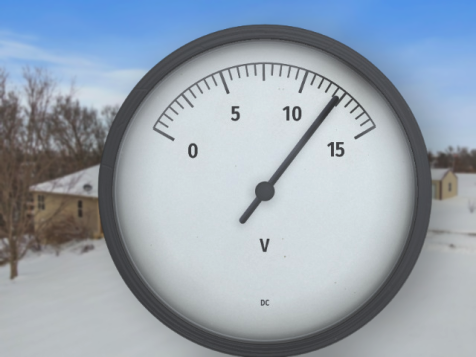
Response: 12.25V
